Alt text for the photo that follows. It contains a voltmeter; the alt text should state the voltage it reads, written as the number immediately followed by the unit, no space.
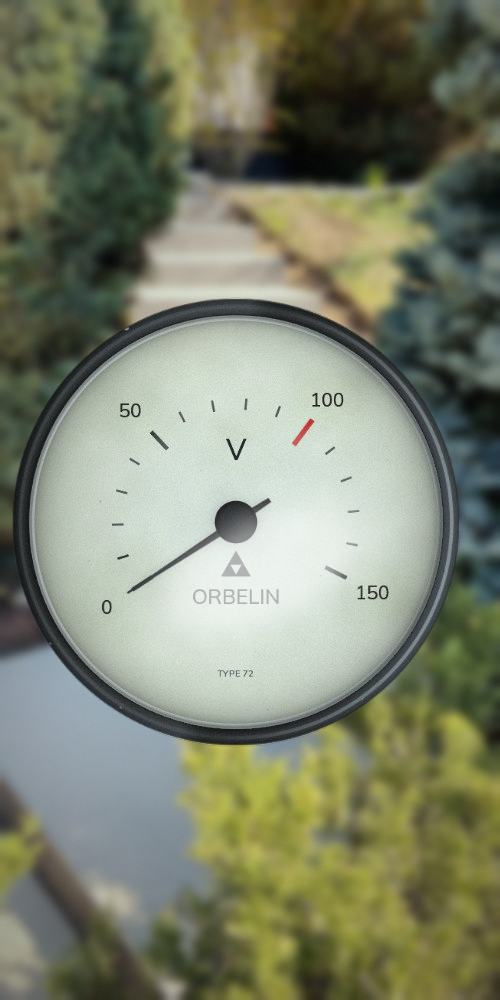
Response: 0V
